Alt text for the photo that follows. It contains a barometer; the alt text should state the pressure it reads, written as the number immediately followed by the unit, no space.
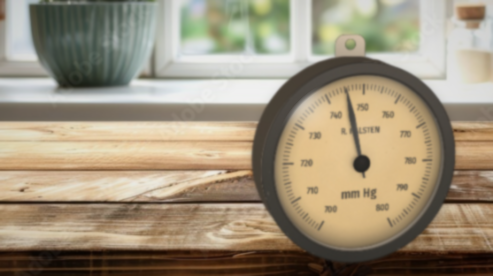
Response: 745mmHg
